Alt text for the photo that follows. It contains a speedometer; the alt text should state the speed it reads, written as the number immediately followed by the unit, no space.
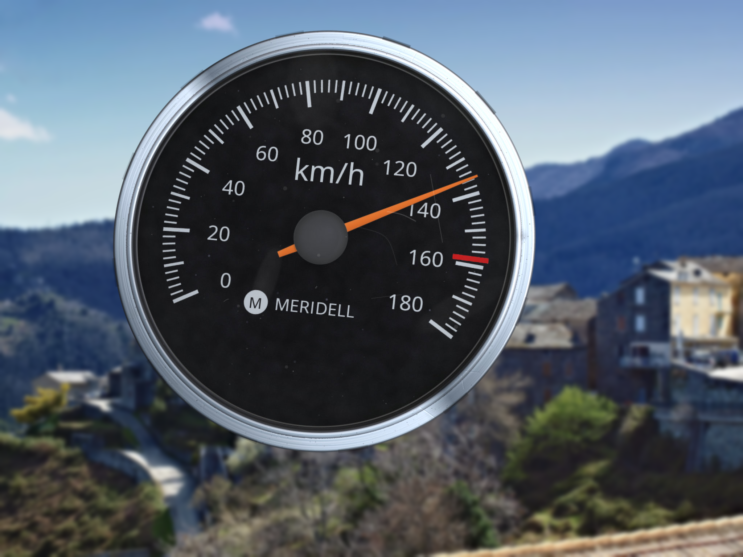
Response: 136km/h
